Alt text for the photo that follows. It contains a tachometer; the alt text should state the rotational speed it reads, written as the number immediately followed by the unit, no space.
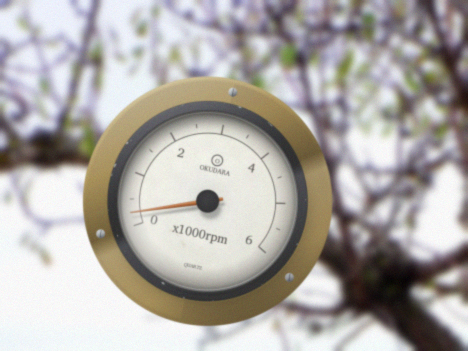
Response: 250rpm
